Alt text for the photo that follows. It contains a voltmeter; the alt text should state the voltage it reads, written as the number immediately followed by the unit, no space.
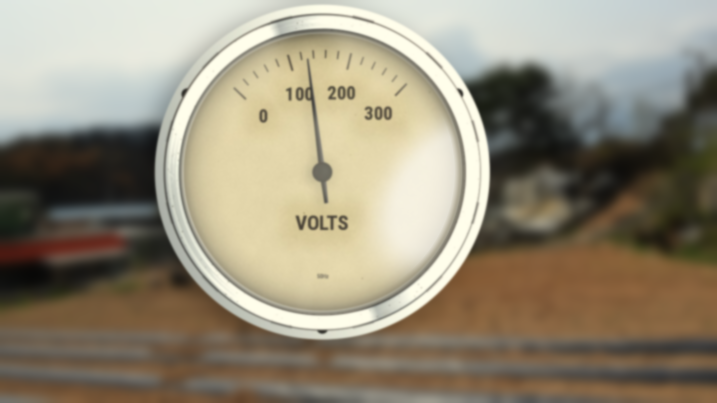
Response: 130V
